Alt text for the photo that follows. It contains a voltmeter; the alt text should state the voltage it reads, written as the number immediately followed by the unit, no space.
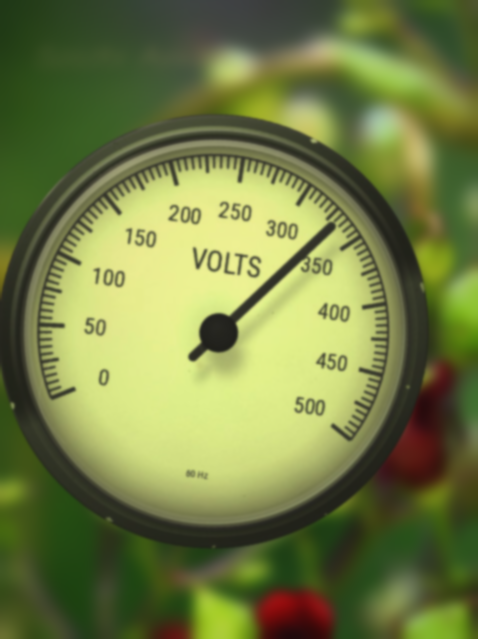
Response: 330V
